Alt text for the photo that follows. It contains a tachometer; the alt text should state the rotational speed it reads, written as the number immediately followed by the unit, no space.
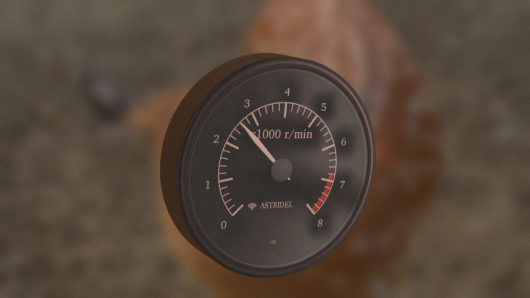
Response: 2600rpm
